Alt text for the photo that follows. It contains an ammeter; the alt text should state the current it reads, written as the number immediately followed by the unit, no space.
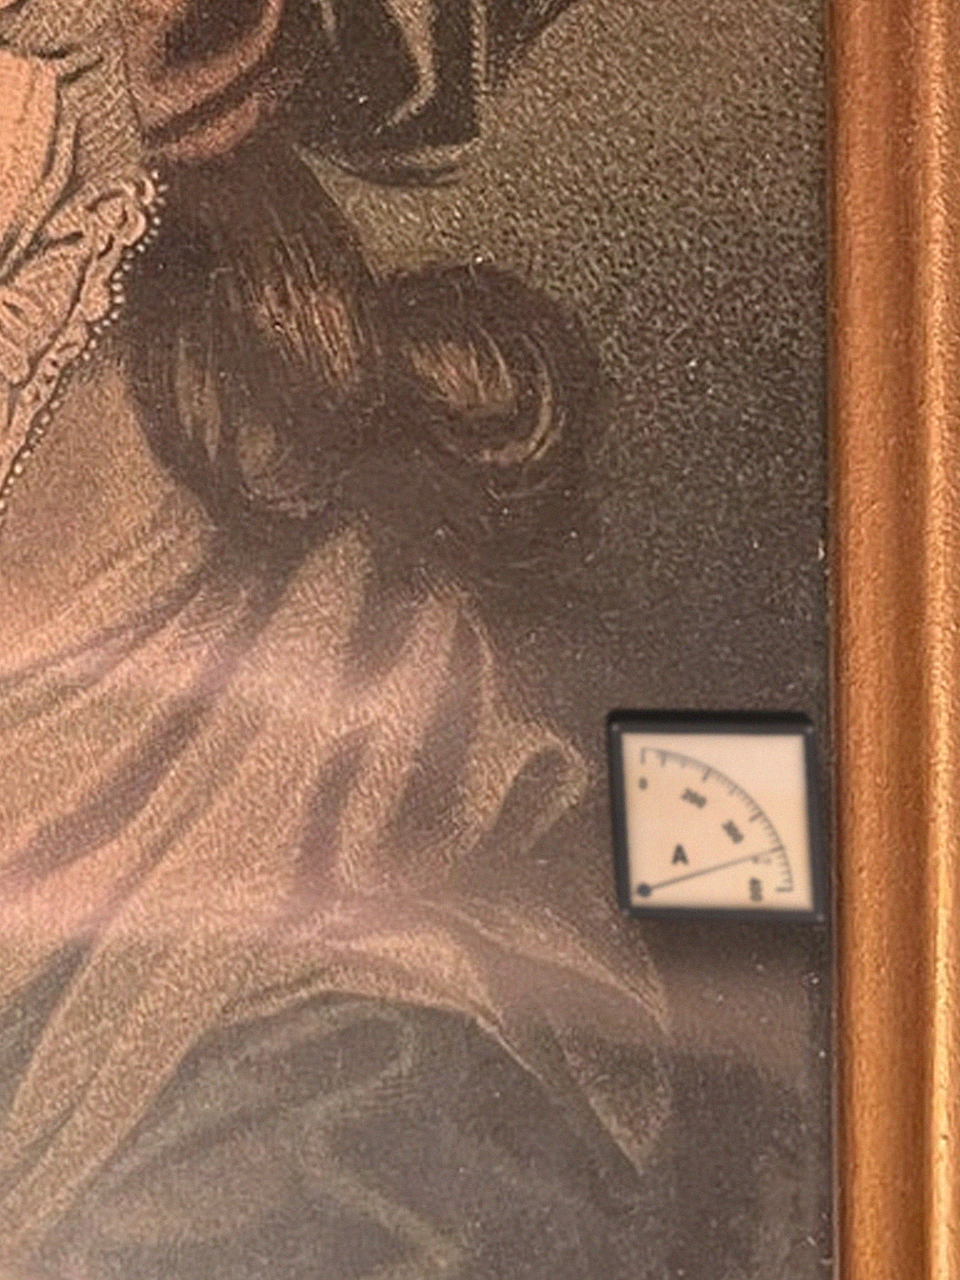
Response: 350A
